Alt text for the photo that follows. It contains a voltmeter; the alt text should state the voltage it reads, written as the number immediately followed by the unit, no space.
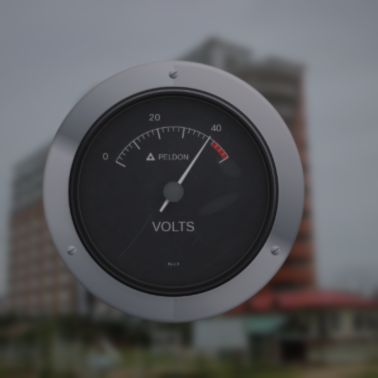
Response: 40V
